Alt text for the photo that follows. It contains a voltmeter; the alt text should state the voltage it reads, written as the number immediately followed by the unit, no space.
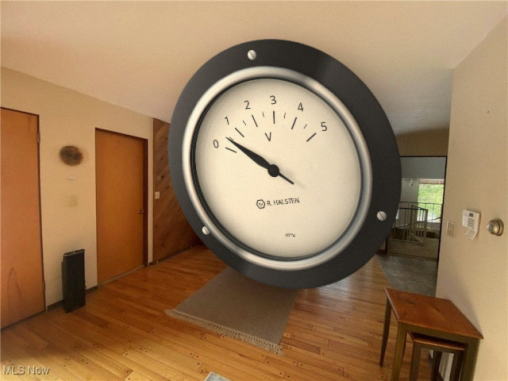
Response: 0.5V
